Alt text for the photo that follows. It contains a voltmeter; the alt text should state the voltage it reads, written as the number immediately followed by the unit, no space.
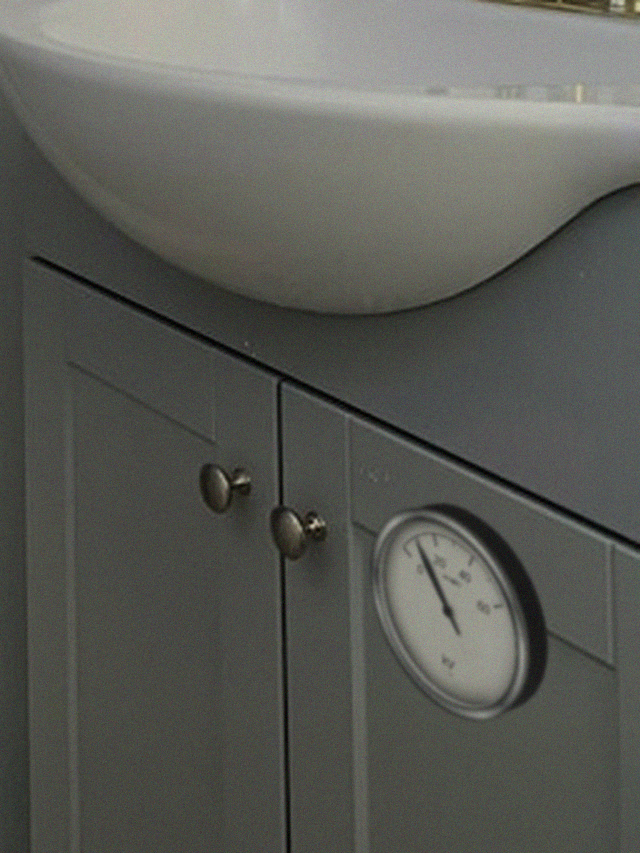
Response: 10kV
